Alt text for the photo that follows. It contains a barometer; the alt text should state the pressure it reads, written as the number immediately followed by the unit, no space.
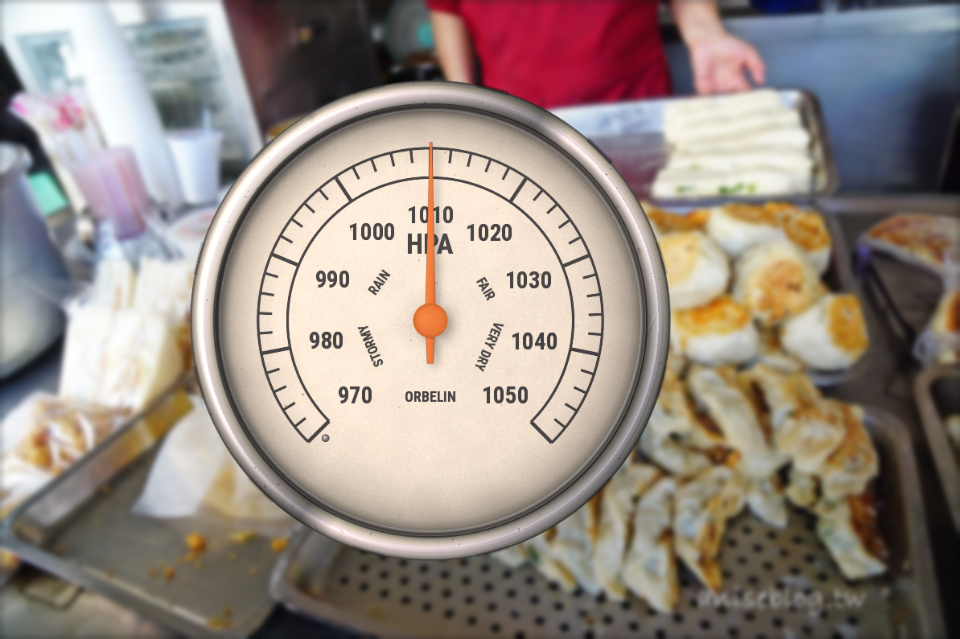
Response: 1010hPa
